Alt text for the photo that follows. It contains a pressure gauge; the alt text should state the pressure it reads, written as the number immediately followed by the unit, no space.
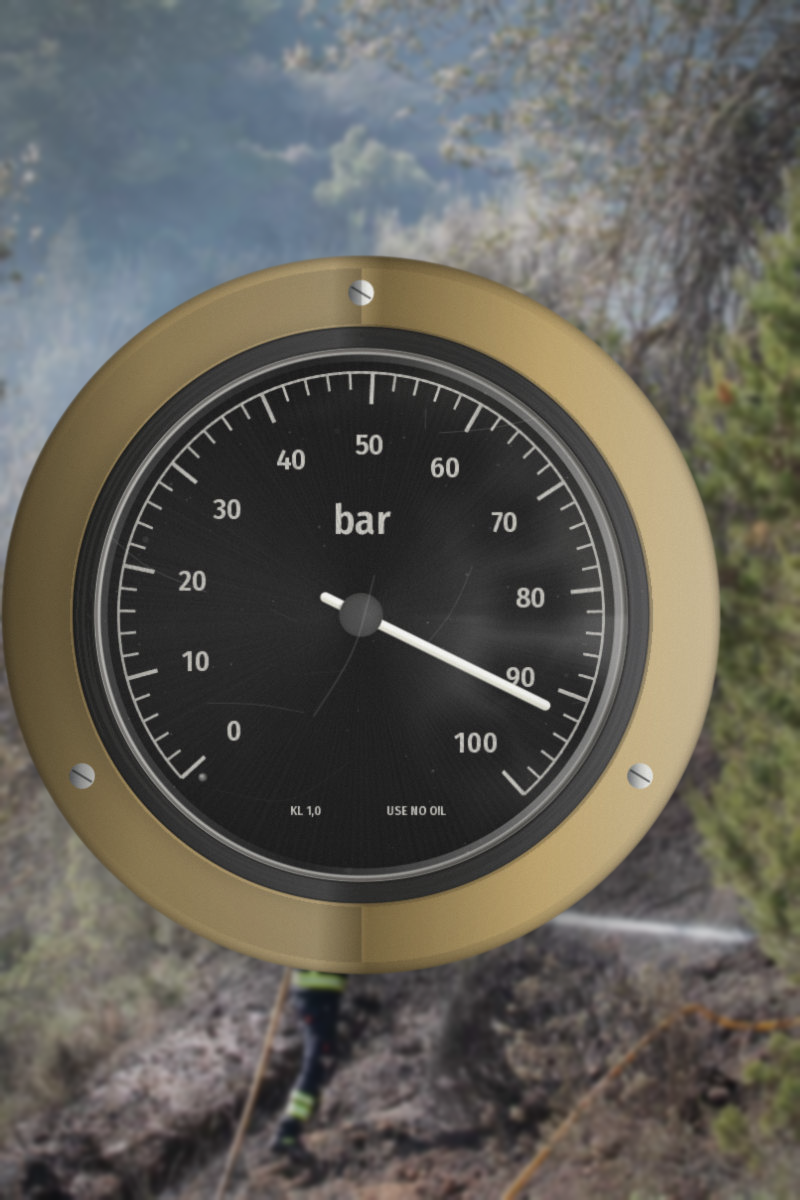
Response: 92bar
